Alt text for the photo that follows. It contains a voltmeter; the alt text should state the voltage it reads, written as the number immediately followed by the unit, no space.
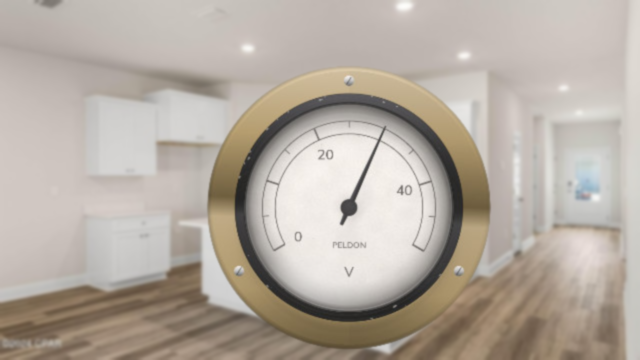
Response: 30V
